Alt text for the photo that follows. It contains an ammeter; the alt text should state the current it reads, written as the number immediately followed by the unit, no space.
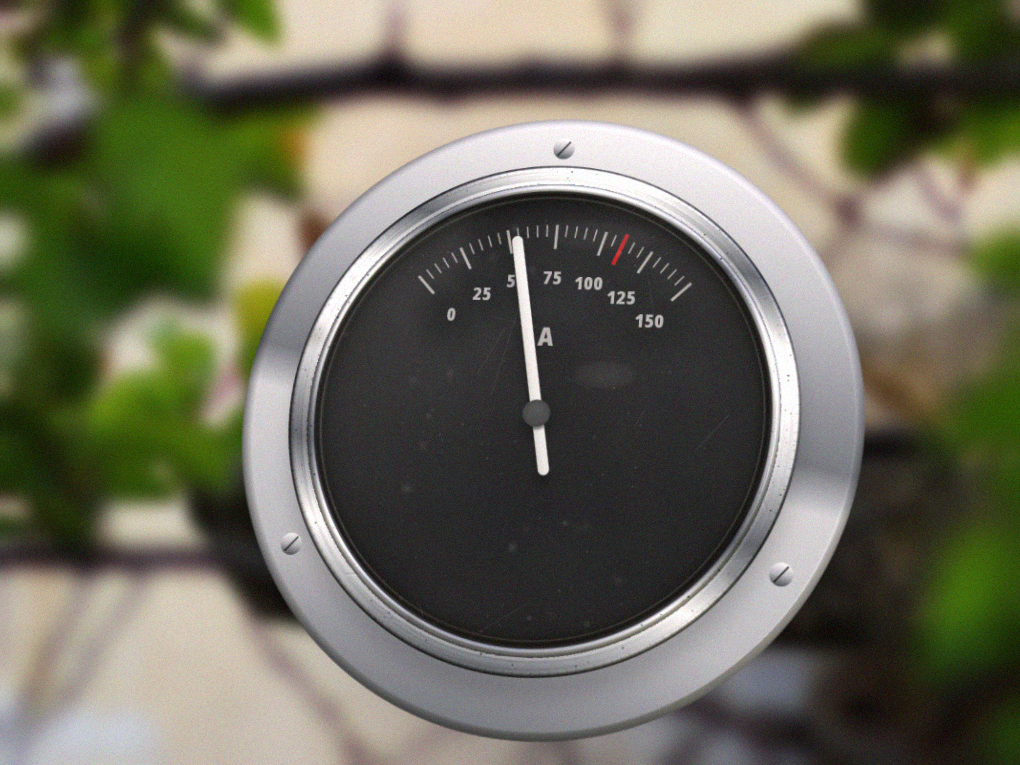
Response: 55A
